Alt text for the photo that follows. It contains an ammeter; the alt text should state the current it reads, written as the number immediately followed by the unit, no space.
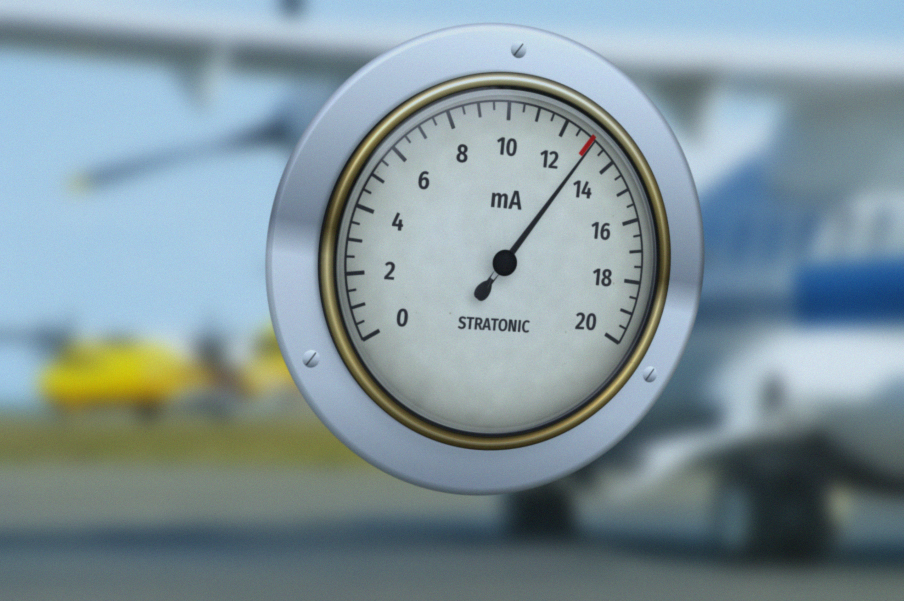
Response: 13mA
